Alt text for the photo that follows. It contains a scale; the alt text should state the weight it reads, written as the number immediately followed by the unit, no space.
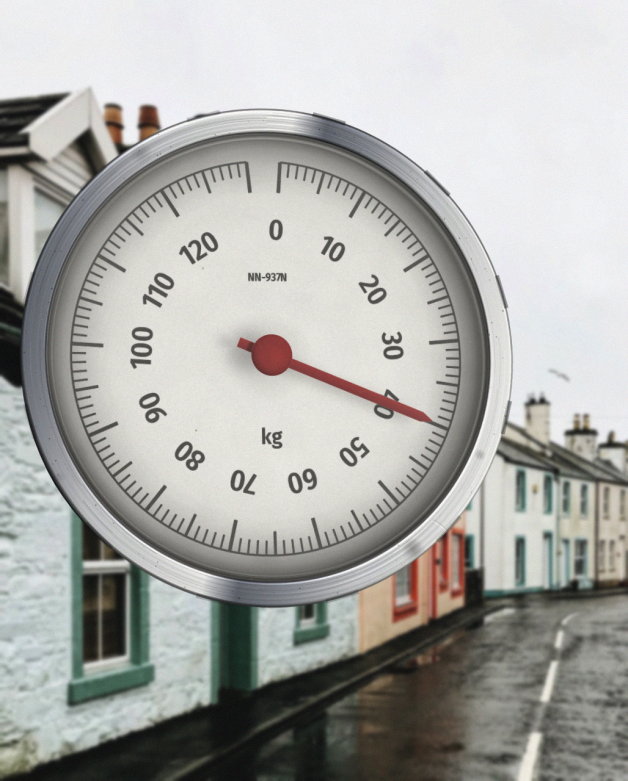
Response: 40kg
